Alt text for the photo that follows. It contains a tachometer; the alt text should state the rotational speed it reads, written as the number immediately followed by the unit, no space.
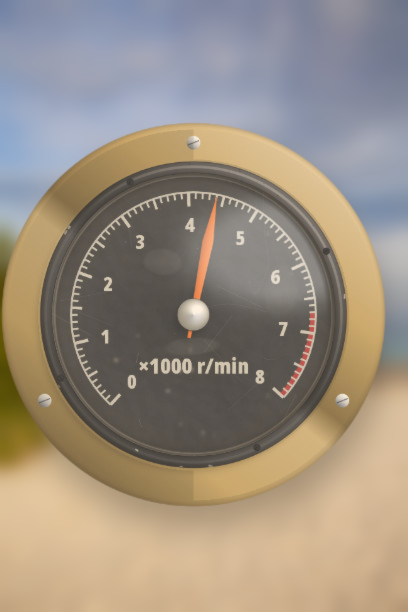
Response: 4400rpm
